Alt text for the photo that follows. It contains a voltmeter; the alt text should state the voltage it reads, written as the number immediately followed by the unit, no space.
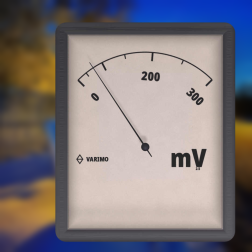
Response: 75mV
